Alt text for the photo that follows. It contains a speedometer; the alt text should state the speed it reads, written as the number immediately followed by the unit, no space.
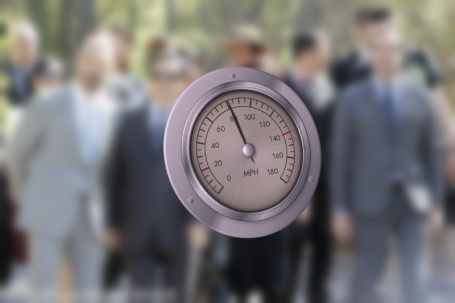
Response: 80mph
